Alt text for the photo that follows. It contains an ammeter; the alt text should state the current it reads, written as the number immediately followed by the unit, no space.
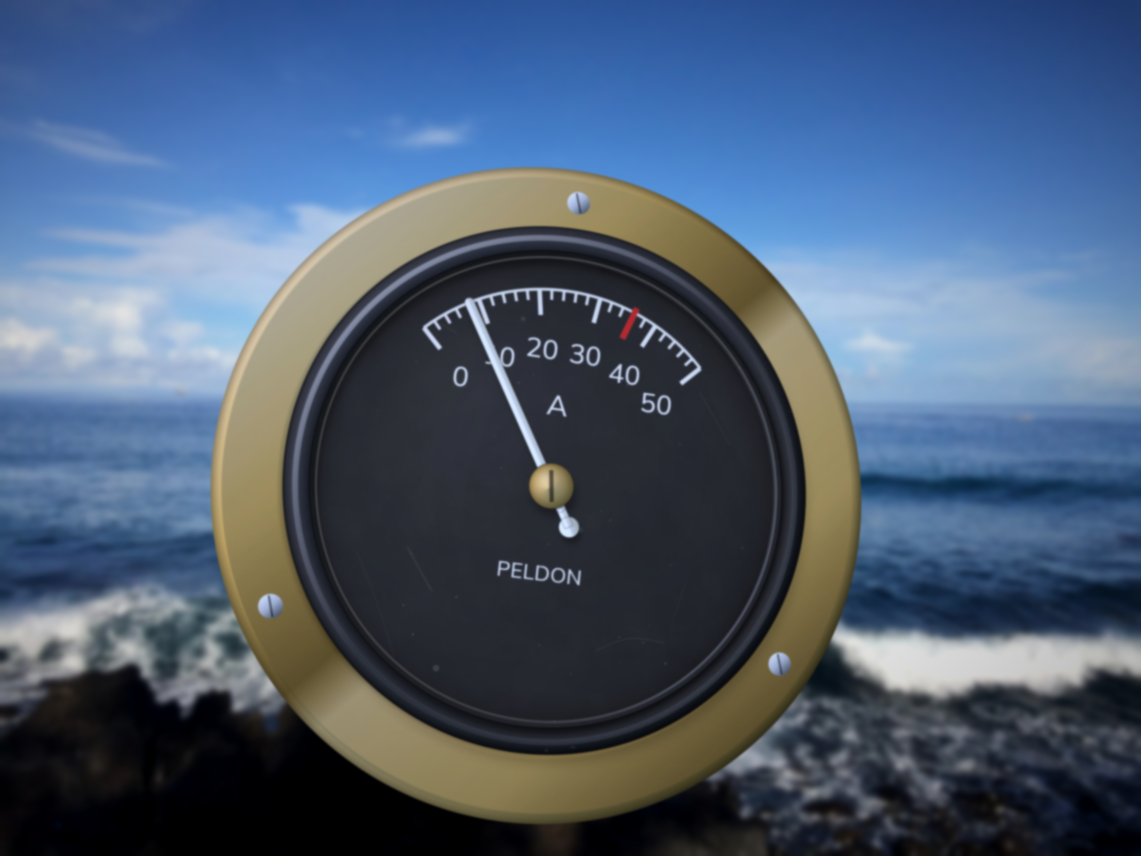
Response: 8A
